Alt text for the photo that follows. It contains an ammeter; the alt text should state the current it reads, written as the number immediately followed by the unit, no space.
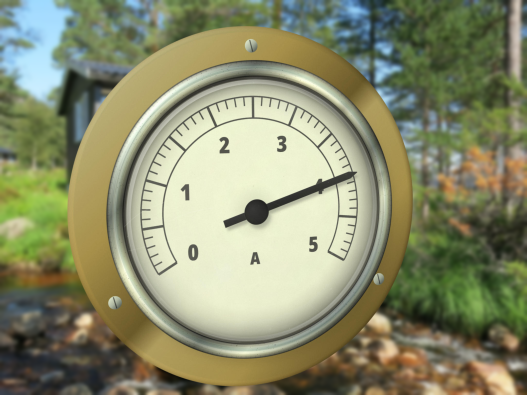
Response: 4A
